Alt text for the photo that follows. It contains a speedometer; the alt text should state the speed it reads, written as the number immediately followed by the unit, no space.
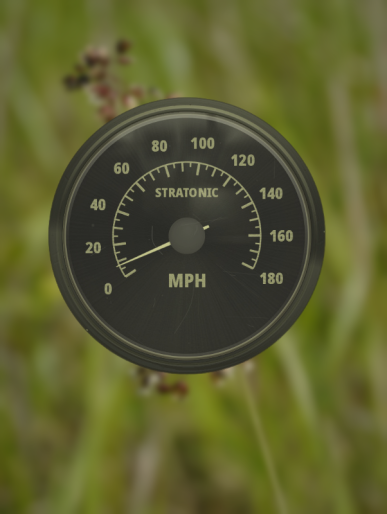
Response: 7.5mph
